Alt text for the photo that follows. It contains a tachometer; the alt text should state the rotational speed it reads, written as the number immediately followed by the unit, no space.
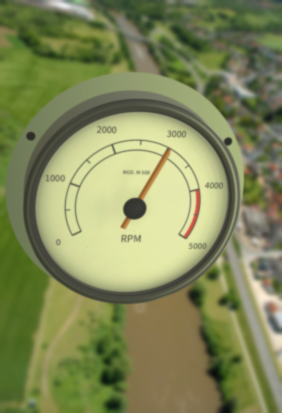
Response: 3000rpm
